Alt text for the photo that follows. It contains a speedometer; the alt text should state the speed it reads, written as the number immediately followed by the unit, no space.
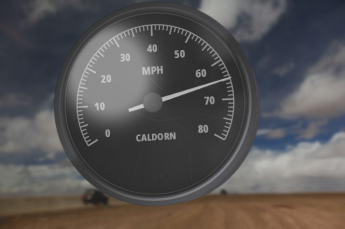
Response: 65mph
